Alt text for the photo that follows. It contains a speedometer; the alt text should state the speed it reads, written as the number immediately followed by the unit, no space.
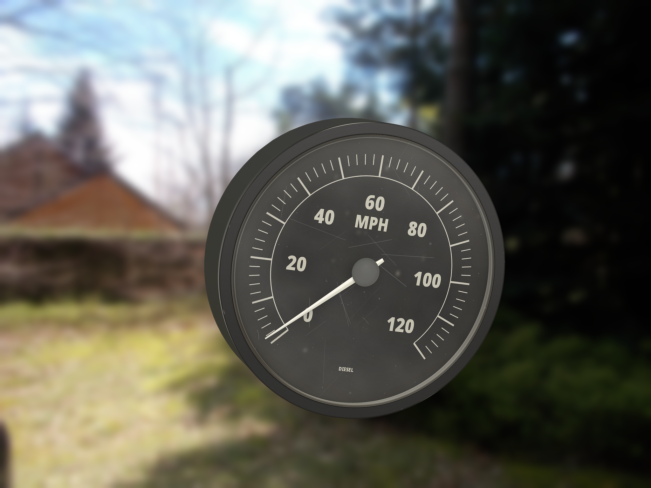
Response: 2mph
